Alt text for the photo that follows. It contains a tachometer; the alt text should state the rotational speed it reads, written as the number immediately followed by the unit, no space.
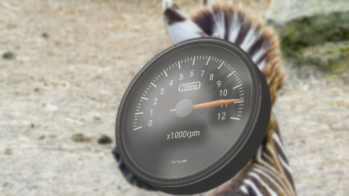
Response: 11000rpm
